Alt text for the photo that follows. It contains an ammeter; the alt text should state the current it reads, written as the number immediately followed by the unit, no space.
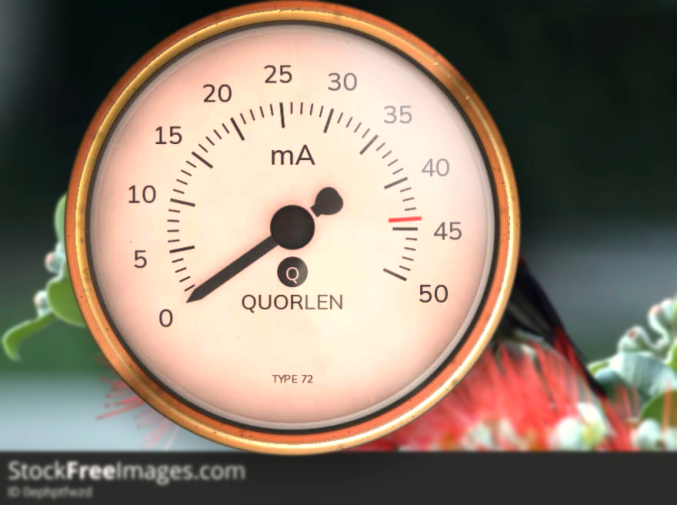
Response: 0mA
